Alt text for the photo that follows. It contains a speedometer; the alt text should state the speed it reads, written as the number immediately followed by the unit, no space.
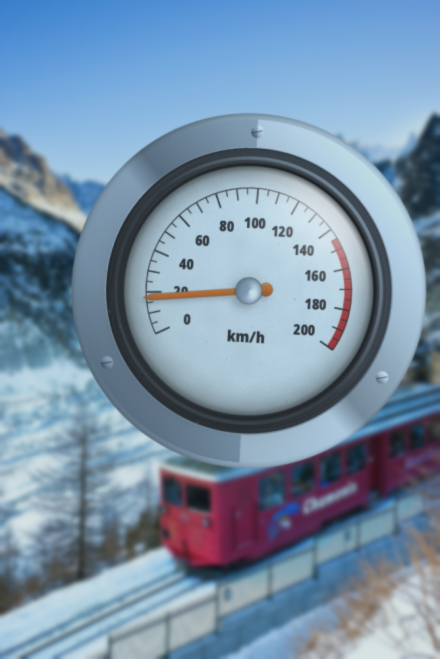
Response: 17.5km/h
